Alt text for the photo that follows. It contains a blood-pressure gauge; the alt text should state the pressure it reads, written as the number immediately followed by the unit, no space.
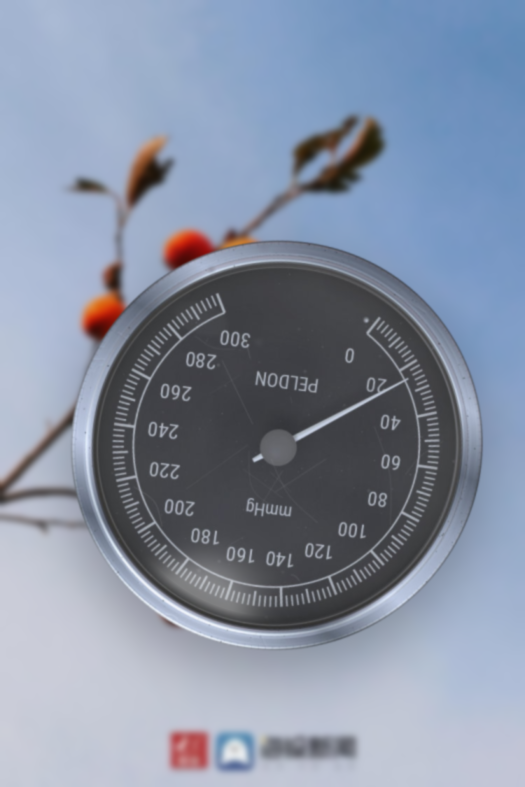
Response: 24mmHg
